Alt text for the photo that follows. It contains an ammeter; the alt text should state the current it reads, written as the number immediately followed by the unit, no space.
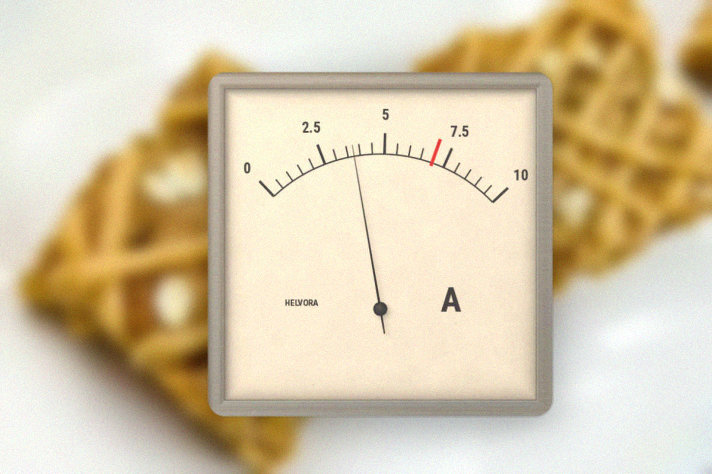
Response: 3.75A
